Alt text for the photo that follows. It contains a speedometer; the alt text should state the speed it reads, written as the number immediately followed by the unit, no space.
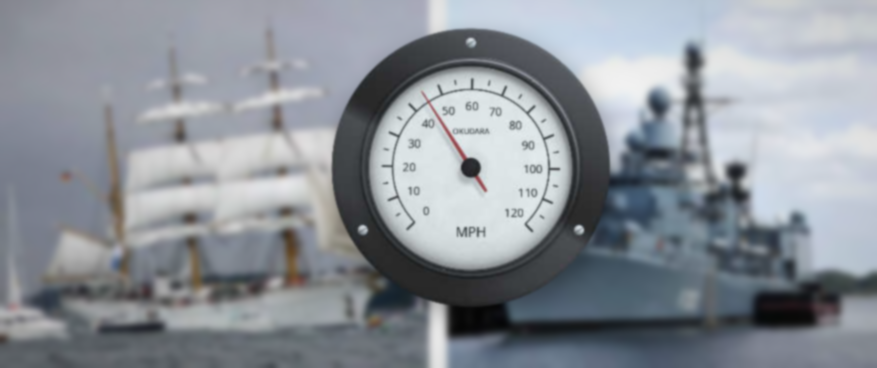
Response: 45mph
